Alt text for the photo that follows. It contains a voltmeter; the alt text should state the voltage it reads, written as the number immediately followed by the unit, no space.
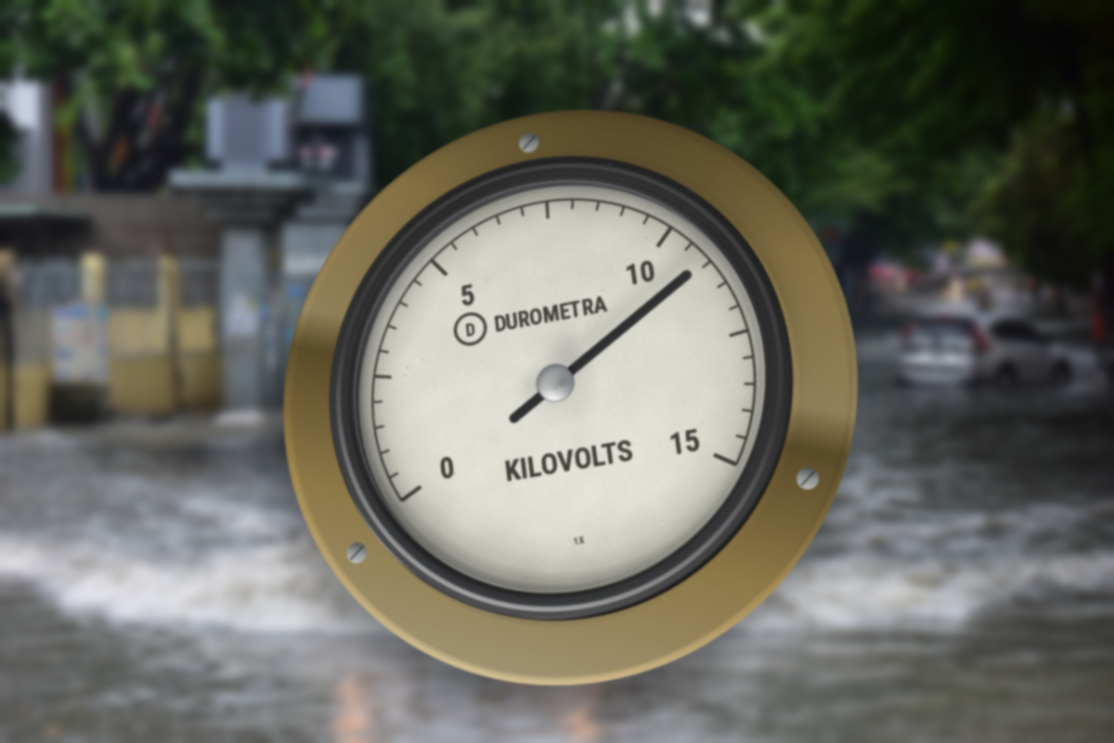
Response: 11kV
